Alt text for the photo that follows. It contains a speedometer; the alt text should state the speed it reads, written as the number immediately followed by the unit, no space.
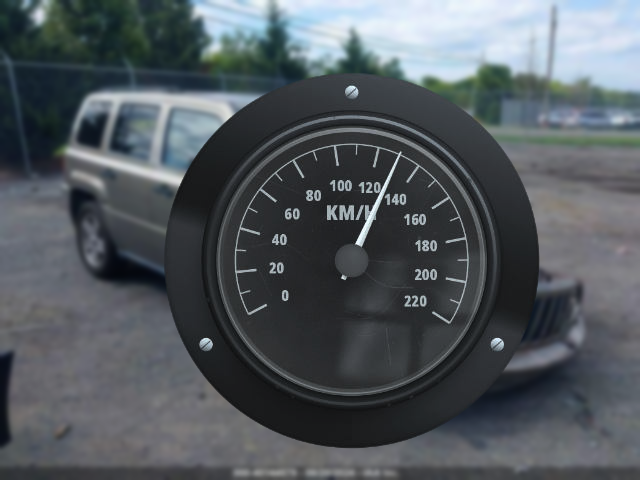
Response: 130km/h
